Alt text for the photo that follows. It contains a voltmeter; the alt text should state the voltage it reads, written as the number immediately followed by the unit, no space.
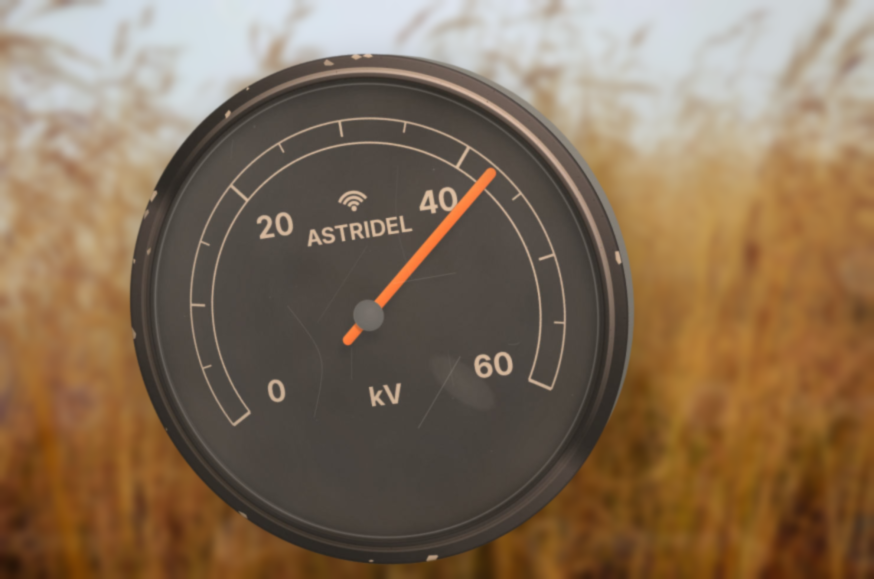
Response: 42.5kV
